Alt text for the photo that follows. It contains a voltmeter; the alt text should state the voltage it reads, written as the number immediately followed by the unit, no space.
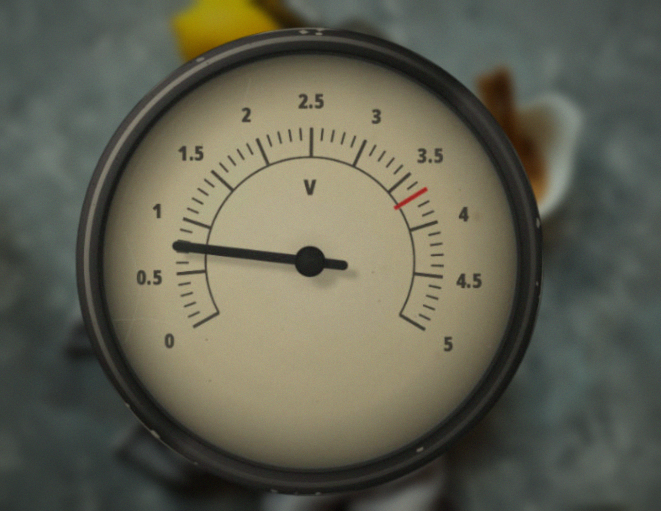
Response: 0.75V
